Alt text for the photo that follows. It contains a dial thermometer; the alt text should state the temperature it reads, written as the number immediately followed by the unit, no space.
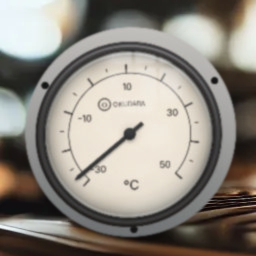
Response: -27.5°C
